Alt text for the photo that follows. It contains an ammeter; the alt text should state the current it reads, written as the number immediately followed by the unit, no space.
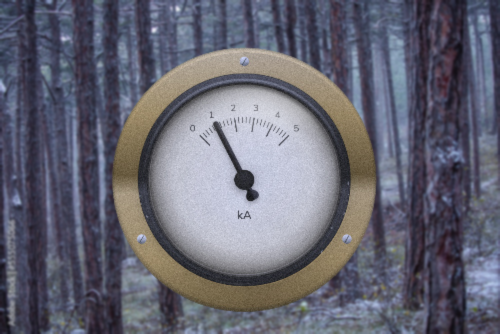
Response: 1kA
